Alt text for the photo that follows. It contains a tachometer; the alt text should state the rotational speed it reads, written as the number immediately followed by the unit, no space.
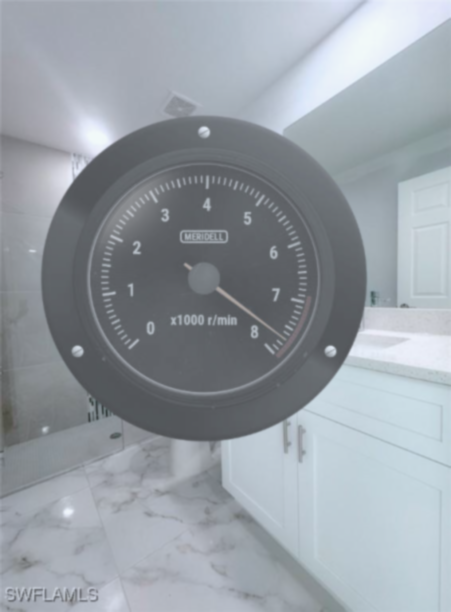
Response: 7700rpm
